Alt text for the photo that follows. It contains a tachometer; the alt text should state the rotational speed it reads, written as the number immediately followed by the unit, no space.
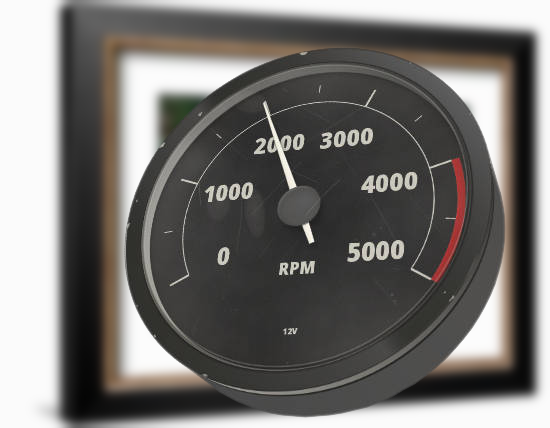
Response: 2000rpm
